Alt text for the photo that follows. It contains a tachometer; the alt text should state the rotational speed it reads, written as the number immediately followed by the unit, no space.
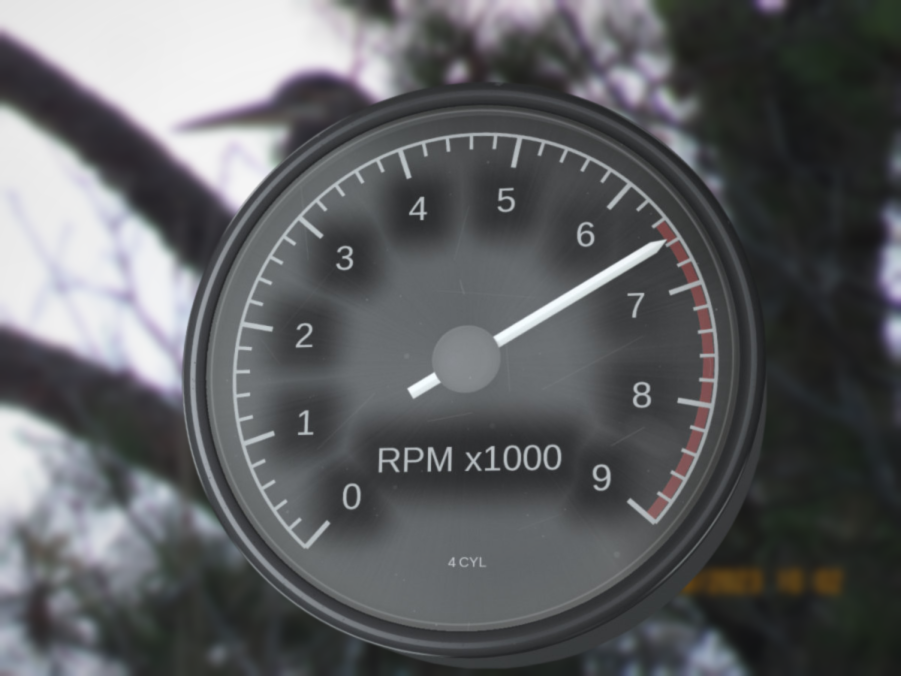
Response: 6600rpm
